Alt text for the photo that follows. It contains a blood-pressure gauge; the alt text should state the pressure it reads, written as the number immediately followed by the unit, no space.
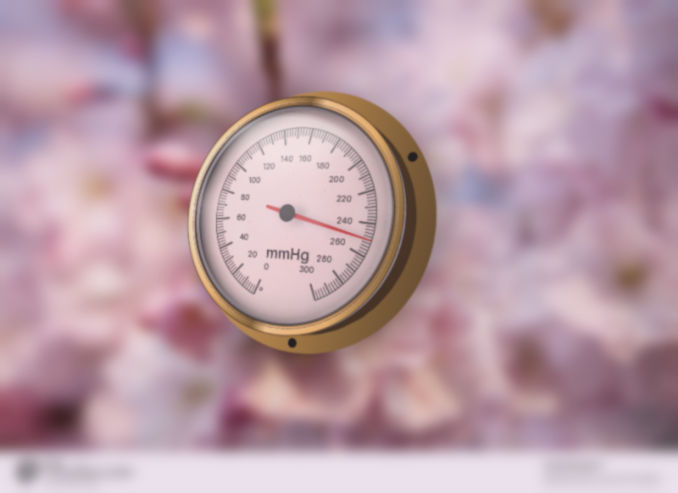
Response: 250mmHg
